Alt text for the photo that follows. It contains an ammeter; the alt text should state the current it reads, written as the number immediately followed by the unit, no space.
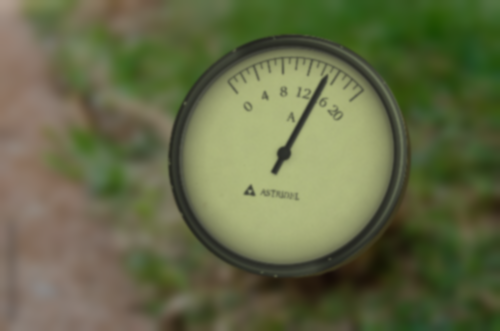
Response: 15A
